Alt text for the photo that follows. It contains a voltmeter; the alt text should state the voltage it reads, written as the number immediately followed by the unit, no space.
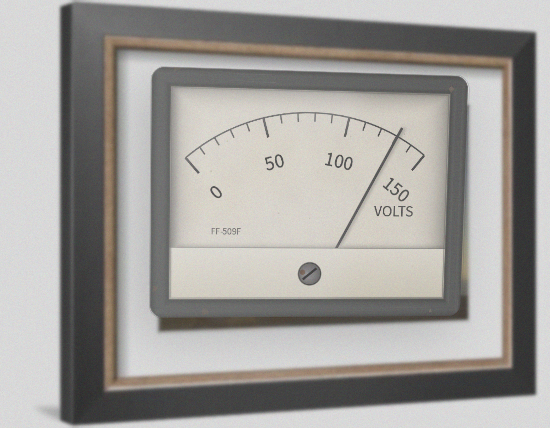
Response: 130V
